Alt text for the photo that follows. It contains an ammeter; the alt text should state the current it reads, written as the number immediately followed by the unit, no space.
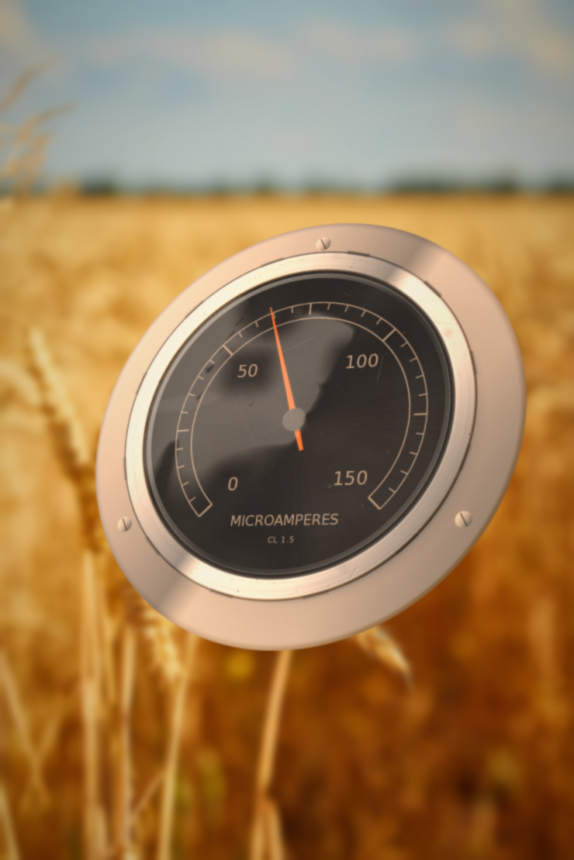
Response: 65µA
